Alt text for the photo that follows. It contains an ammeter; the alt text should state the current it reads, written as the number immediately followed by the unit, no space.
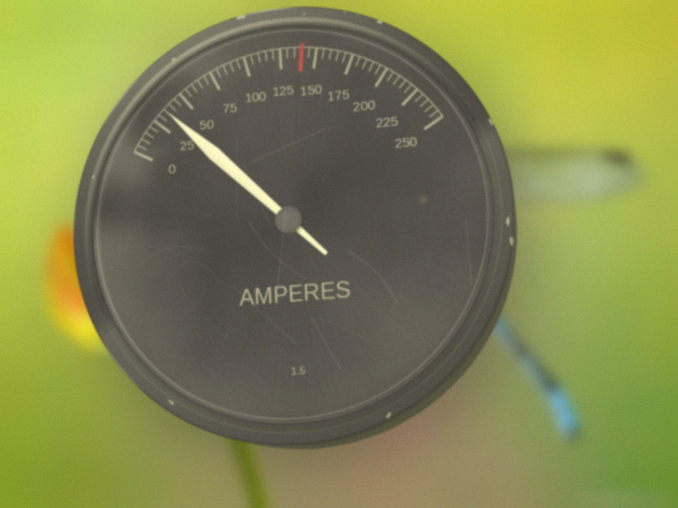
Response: 35A
